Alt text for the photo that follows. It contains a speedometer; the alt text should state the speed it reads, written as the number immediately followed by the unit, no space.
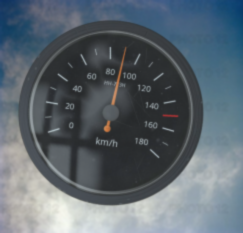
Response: 90km/h
